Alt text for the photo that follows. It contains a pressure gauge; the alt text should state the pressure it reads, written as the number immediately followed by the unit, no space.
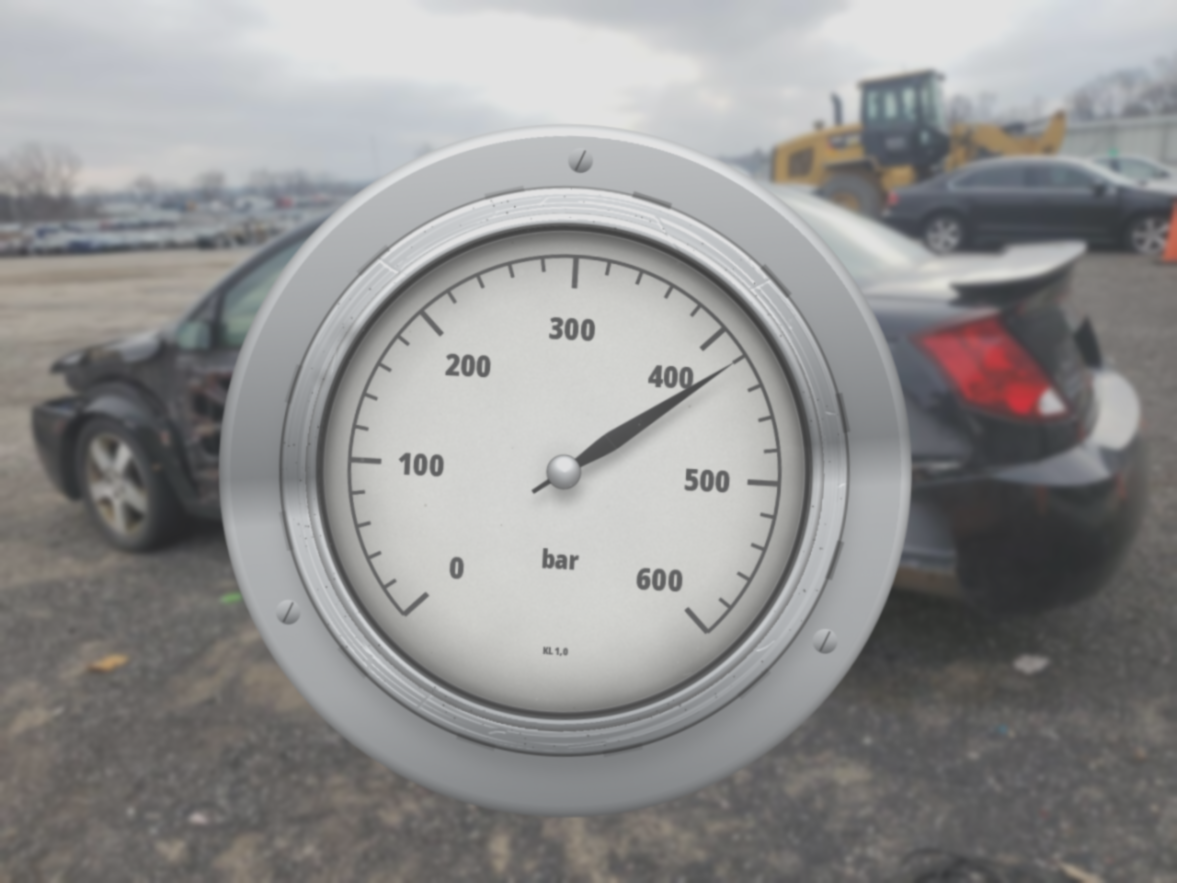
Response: 420bar
